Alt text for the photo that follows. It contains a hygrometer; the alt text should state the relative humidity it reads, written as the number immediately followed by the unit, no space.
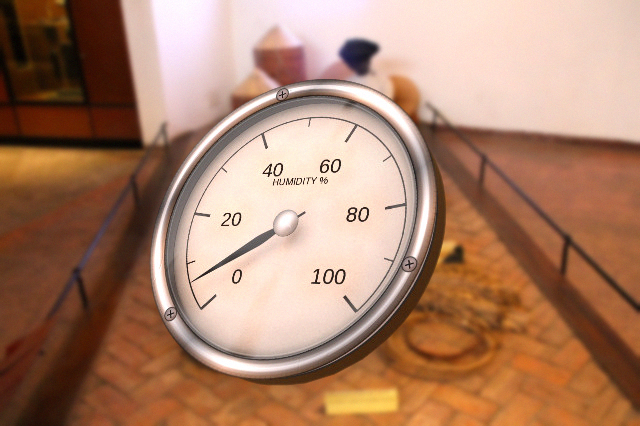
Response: 5%
